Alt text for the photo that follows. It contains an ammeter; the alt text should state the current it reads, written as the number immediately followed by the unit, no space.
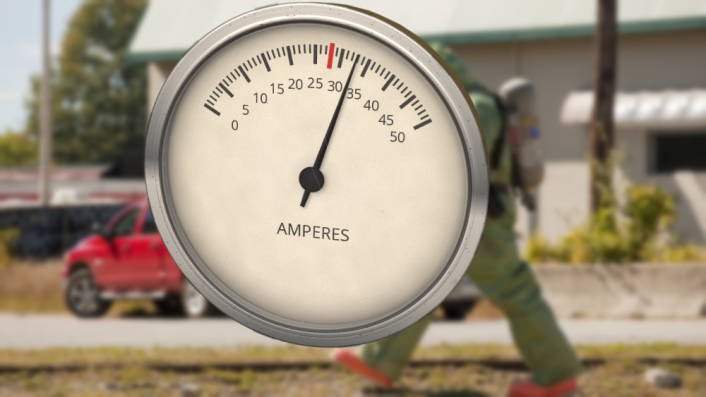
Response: 33A
